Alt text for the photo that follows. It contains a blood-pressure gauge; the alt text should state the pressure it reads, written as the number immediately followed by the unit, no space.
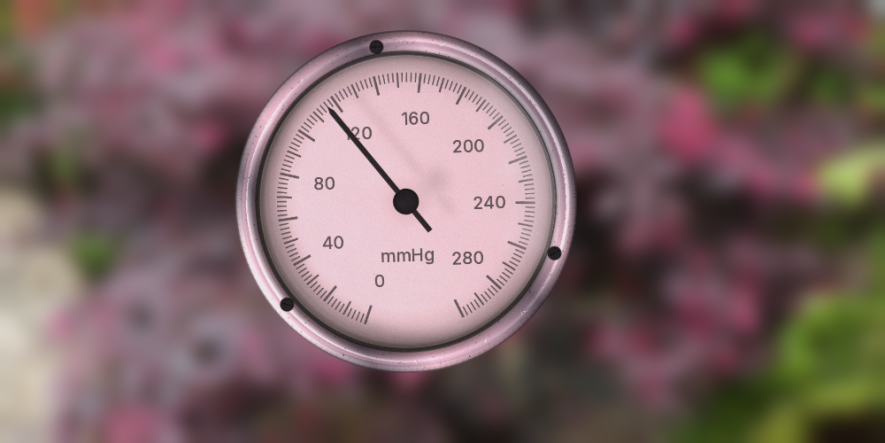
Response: 116mmHg
